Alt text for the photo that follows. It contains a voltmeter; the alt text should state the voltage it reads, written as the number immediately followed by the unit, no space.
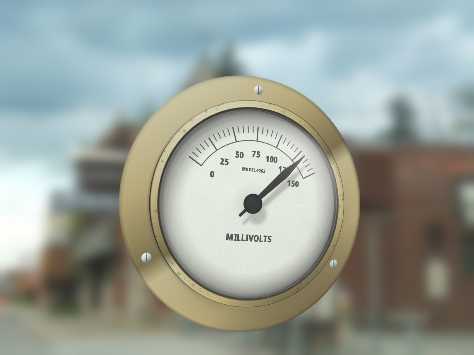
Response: 130mV
